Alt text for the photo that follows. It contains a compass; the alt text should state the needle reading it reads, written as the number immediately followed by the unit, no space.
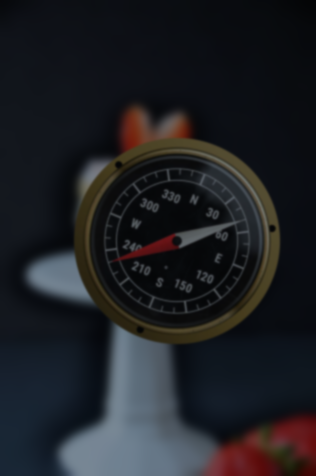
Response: 230°
